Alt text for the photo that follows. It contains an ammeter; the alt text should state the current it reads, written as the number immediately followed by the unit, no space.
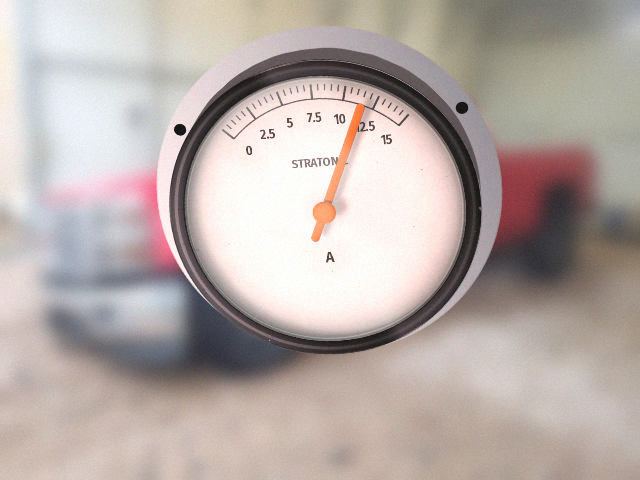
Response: 11.5A
